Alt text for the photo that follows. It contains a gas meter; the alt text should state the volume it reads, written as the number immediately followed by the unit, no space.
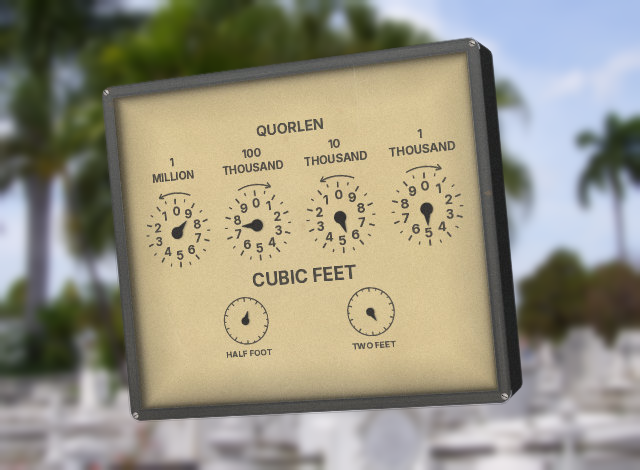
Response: 875500ft³
